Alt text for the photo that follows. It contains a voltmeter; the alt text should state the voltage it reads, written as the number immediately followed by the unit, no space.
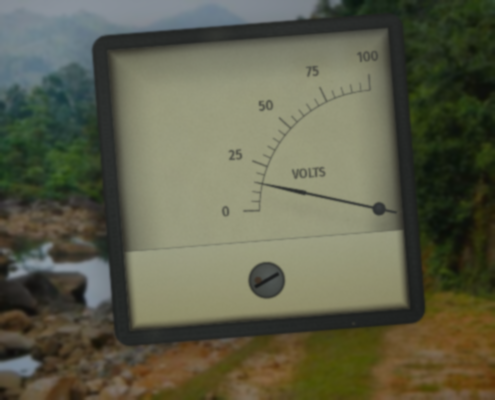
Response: 15V
